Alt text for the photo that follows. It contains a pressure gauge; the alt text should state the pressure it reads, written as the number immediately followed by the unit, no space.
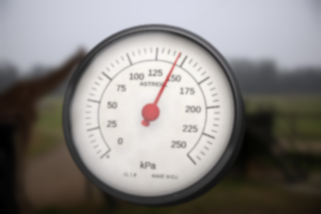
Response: 145kPa
